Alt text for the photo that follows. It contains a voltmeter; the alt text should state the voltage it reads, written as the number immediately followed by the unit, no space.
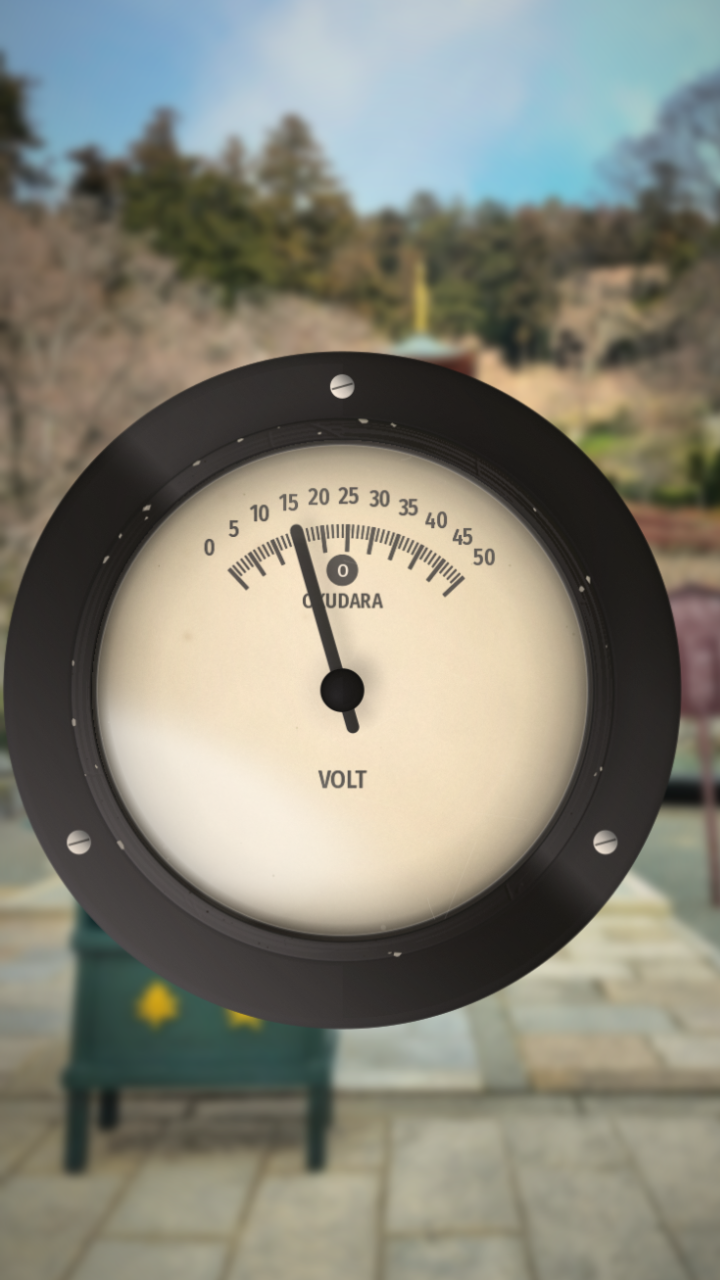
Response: 15V
